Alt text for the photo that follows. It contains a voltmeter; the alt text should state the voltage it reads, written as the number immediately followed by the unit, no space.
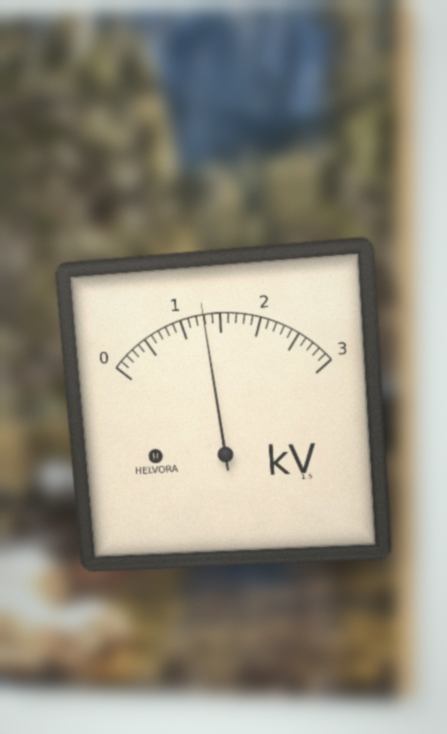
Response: 1.3kV
